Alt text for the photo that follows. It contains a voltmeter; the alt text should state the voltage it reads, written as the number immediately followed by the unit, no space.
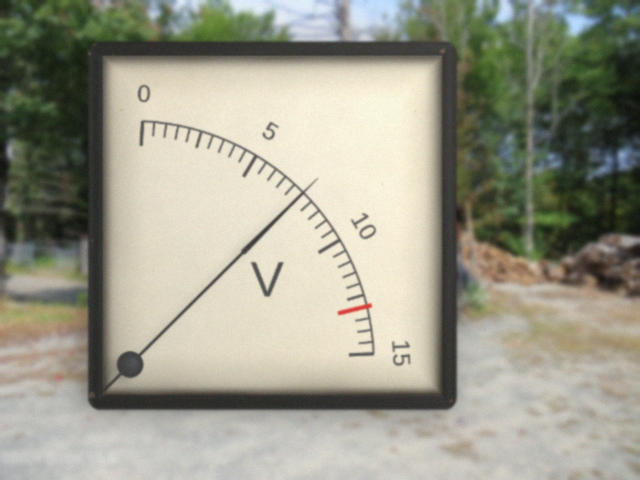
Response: 7.5V
